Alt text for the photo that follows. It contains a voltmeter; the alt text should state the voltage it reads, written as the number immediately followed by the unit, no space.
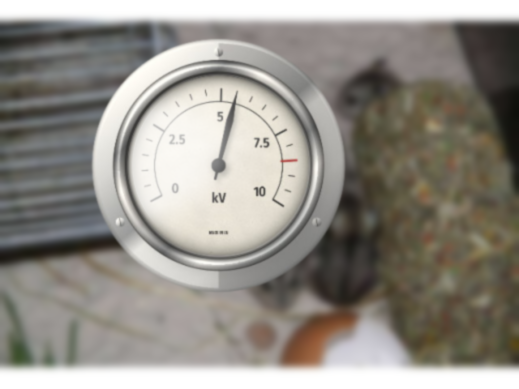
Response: 5.5kV
